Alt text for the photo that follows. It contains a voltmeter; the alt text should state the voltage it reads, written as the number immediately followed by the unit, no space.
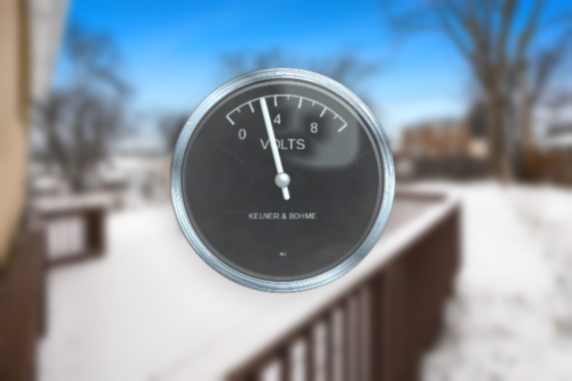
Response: 3V
